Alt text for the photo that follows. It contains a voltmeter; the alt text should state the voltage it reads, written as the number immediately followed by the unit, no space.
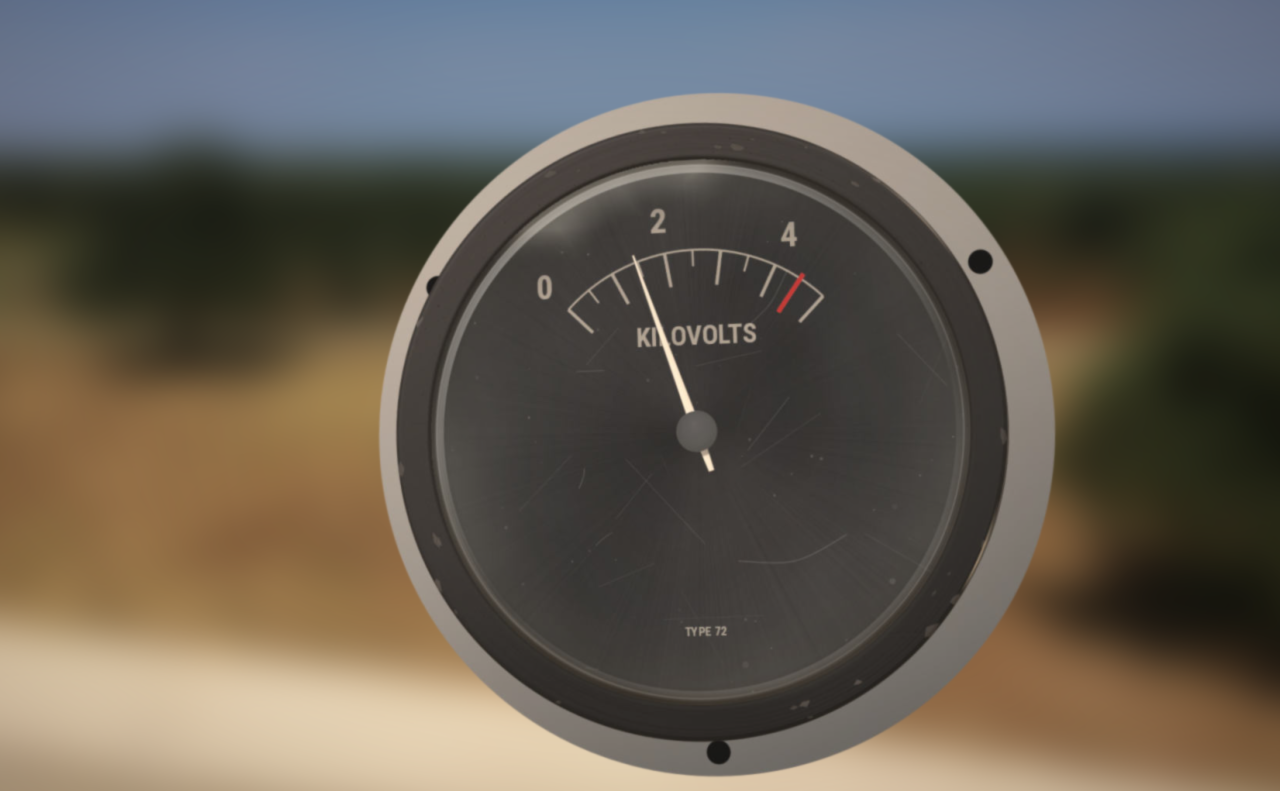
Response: 1.5kV
